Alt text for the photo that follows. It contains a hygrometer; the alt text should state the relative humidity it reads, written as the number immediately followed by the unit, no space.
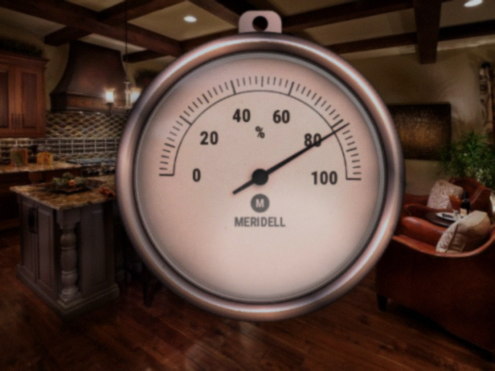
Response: 82%
